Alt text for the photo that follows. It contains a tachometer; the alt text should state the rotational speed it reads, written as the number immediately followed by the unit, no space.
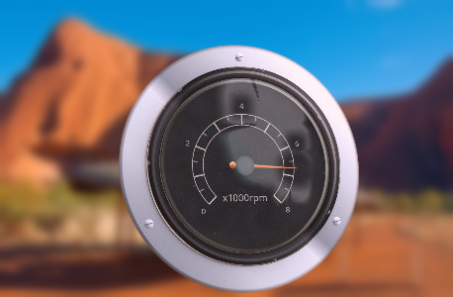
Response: 6750rpm
